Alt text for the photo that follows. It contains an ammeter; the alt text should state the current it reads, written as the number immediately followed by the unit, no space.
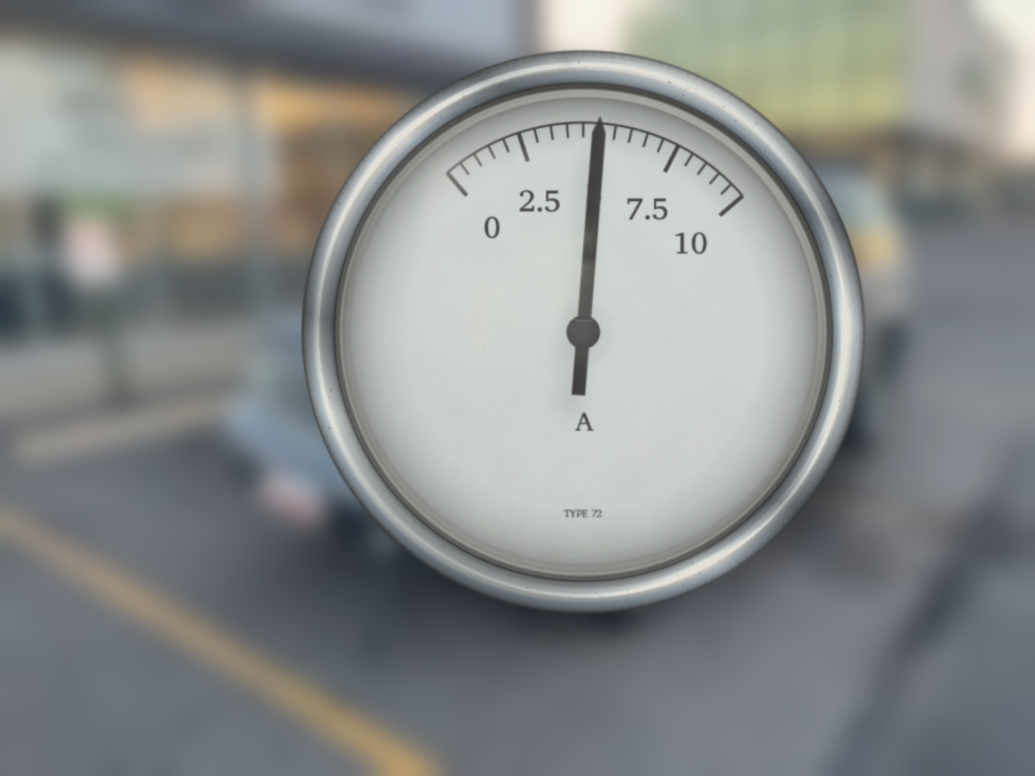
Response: 5A
